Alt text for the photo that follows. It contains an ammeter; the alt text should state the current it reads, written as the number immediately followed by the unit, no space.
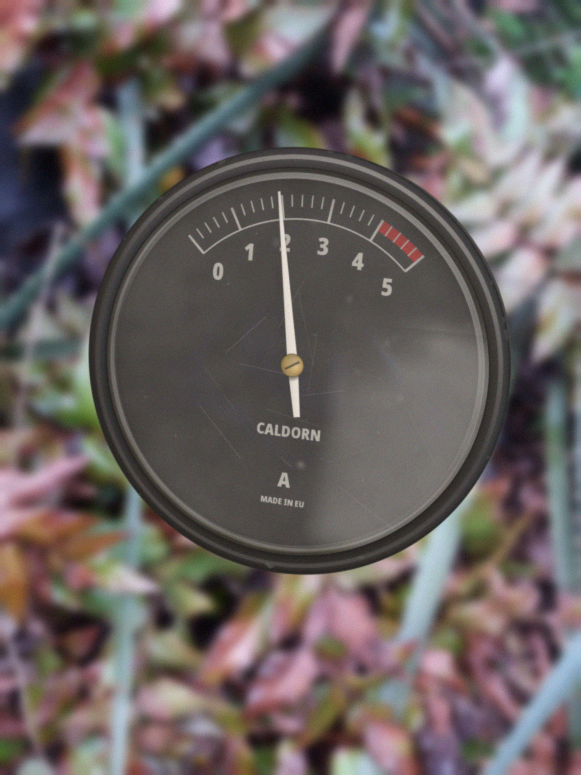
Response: 2A
